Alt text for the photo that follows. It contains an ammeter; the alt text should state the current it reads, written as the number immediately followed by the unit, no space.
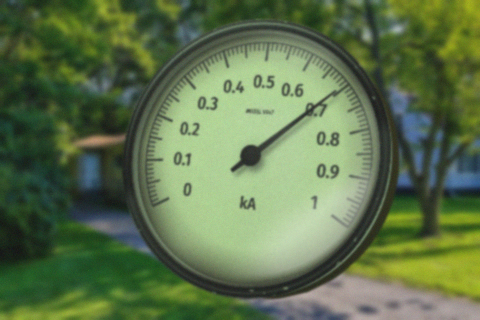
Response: 0.7kA
